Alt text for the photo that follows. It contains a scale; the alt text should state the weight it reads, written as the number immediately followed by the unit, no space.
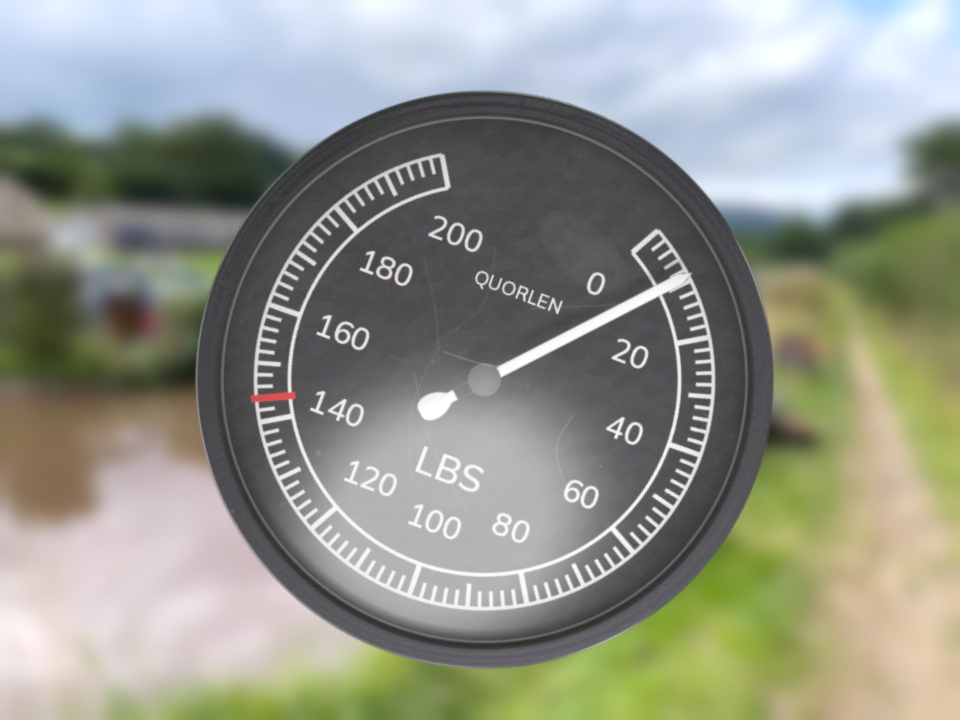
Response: 9lb
